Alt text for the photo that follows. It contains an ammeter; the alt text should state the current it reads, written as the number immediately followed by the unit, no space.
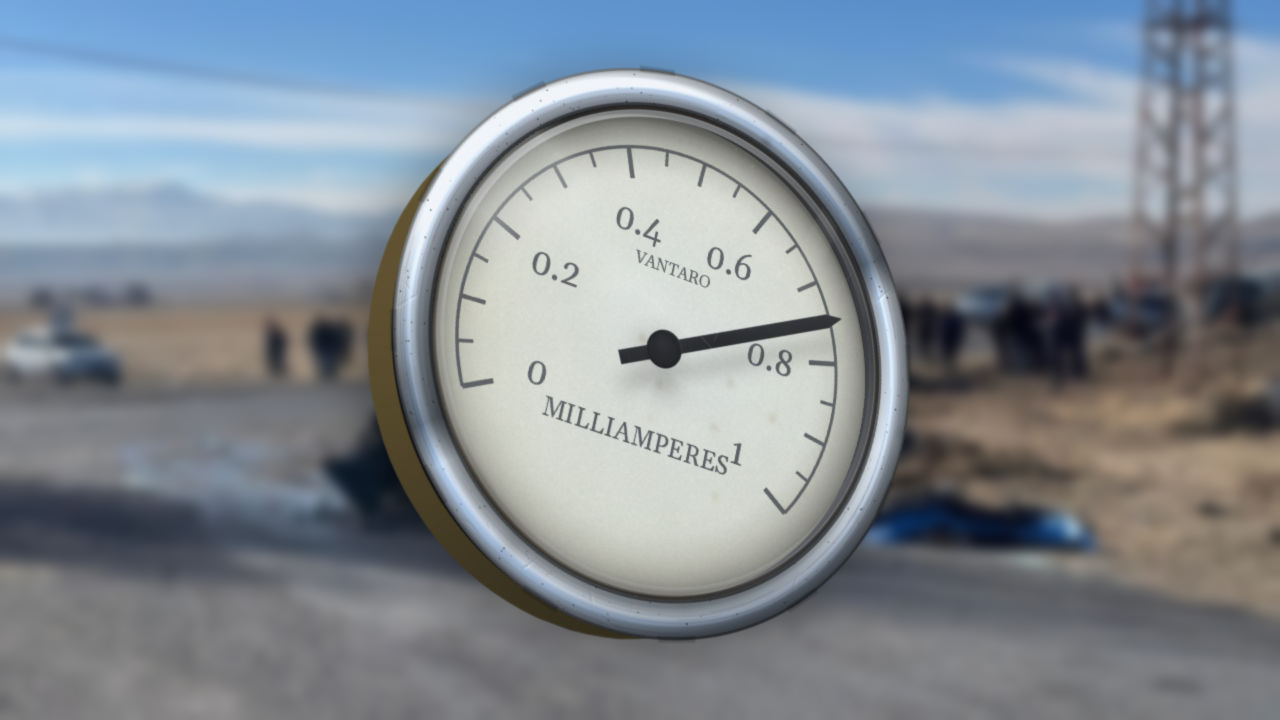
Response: 0.75mA
